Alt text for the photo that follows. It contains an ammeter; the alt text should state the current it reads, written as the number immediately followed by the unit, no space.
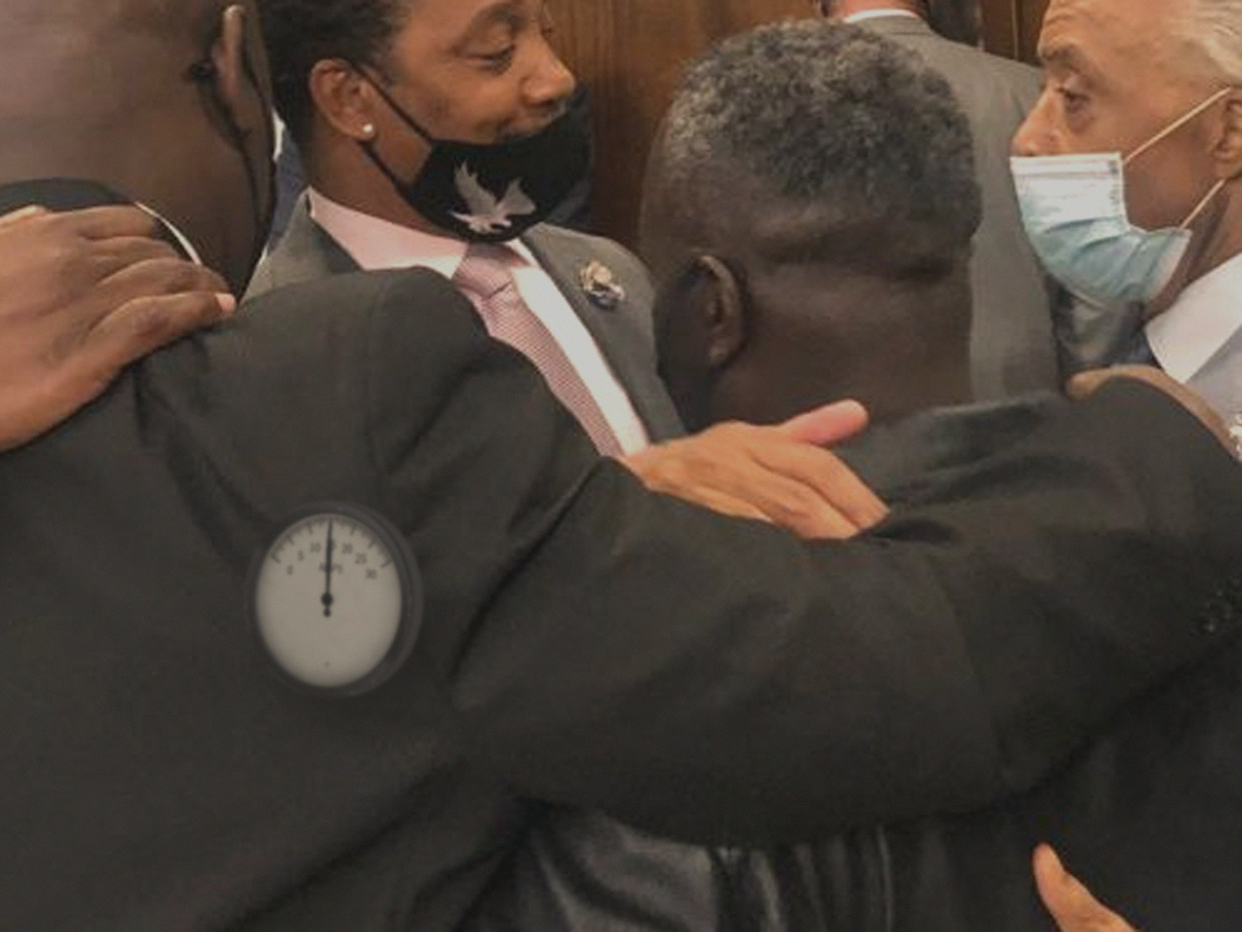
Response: 15A
